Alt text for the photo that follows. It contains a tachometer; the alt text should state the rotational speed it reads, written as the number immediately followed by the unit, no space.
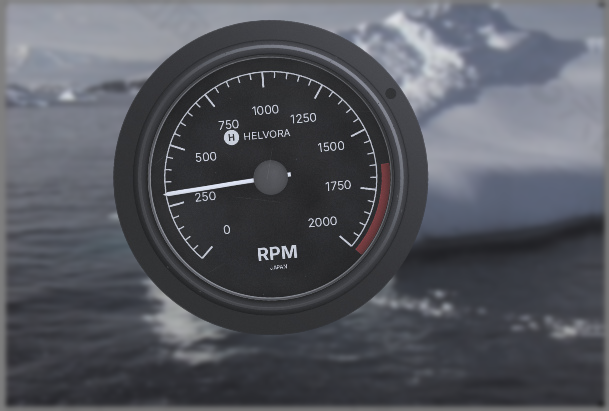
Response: 300rpm
